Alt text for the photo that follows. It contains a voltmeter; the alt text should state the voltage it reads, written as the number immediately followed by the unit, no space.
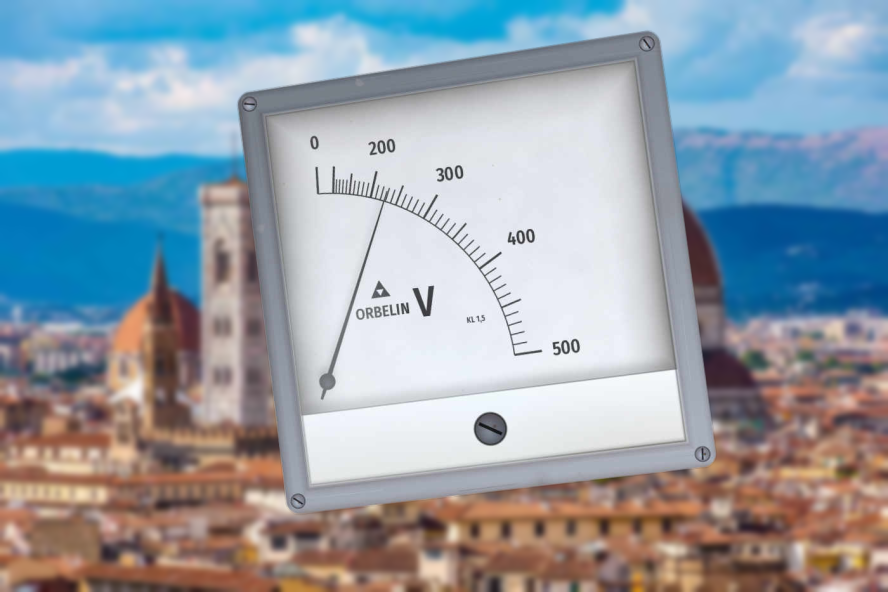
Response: 230V
